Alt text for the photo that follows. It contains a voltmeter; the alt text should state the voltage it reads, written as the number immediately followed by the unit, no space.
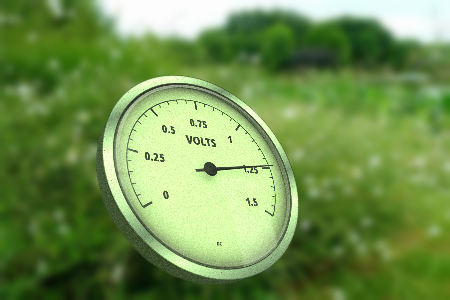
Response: 1.25V
